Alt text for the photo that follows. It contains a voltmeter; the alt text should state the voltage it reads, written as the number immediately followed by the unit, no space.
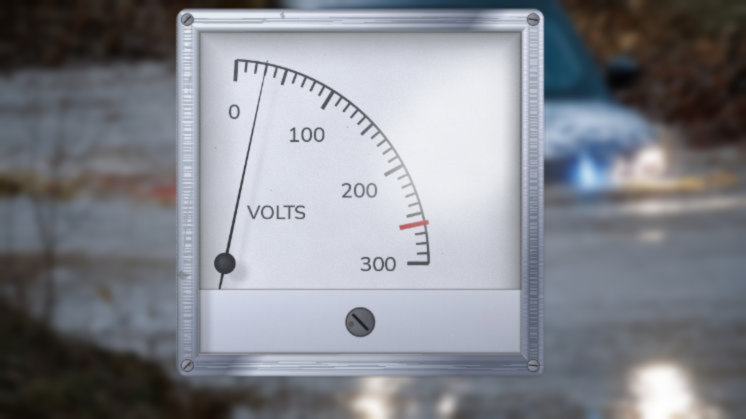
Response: 30V
